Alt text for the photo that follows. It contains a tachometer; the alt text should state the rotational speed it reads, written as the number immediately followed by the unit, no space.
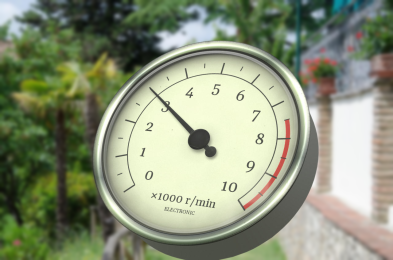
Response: 3000rpm
